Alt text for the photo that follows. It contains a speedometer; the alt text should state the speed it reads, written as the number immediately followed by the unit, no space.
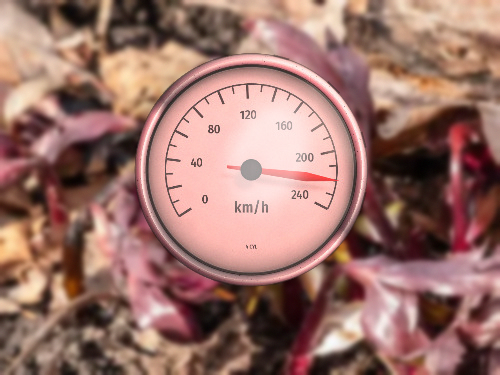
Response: 220km/h
